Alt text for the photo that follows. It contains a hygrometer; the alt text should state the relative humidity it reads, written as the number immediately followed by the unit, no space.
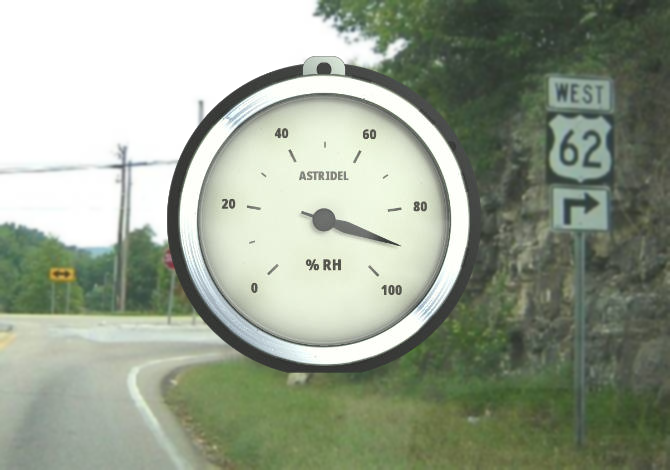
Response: 90%
